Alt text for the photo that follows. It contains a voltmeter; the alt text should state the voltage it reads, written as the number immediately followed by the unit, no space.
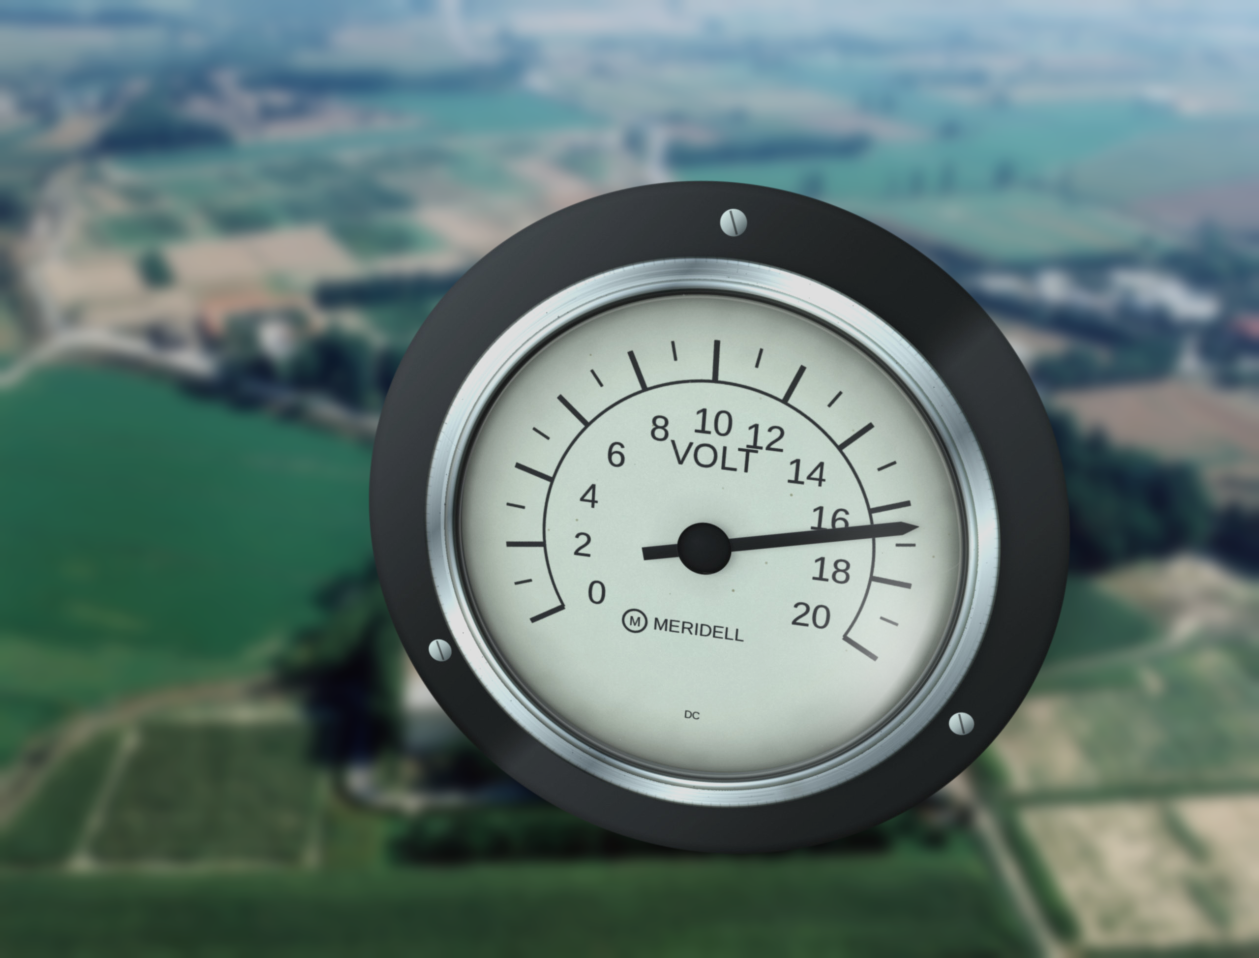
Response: 16.5V
